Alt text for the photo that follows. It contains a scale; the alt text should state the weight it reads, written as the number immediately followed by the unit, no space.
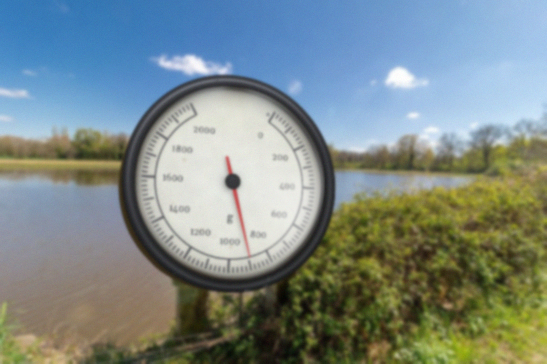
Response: 900g
